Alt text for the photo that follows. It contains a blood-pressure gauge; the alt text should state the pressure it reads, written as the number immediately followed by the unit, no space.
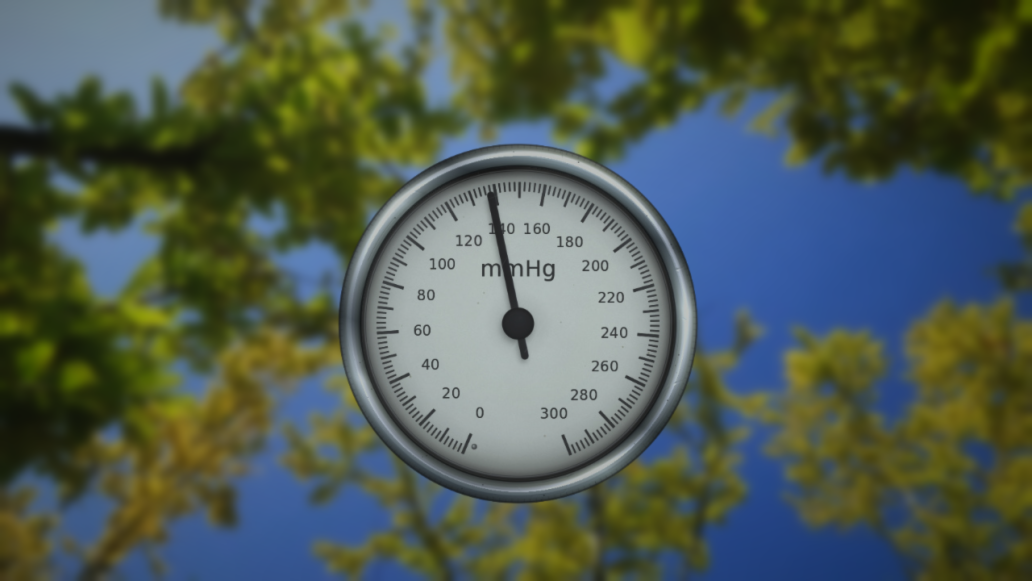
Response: 138mmHg
